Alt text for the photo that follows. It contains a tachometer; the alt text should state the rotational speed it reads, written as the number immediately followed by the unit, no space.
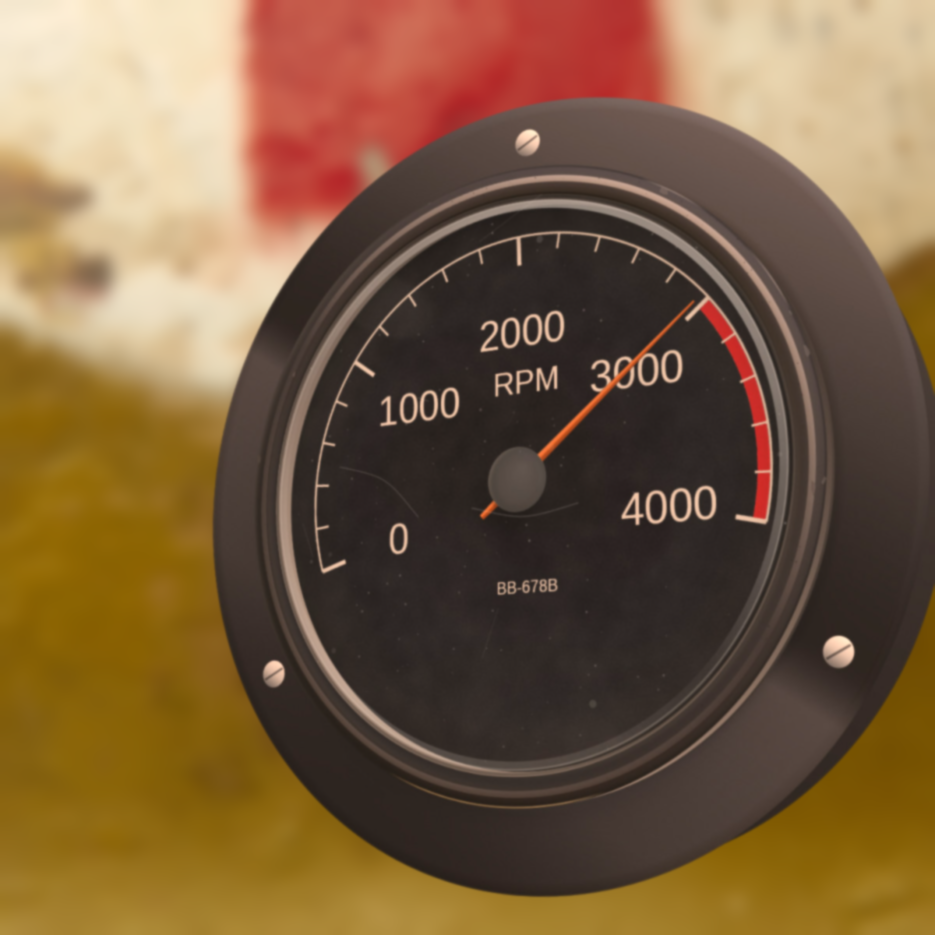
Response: 3000rpm
